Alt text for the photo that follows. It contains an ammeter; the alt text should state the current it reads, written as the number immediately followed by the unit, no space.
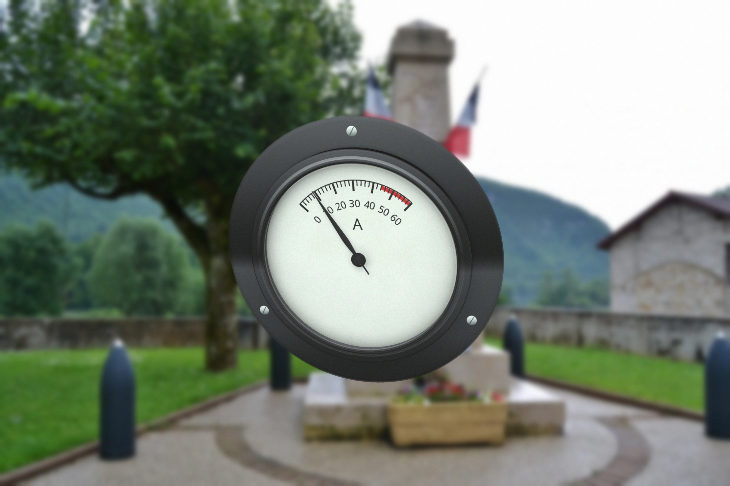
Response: 10A
